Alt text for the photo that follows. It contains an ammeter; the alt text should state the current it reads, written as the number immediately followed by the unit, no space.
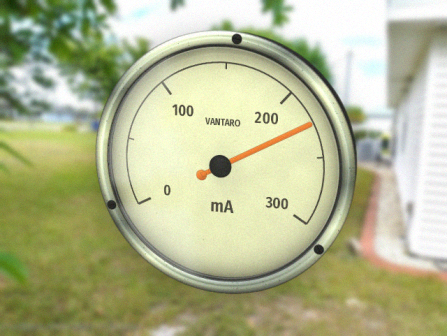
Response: 225mA
